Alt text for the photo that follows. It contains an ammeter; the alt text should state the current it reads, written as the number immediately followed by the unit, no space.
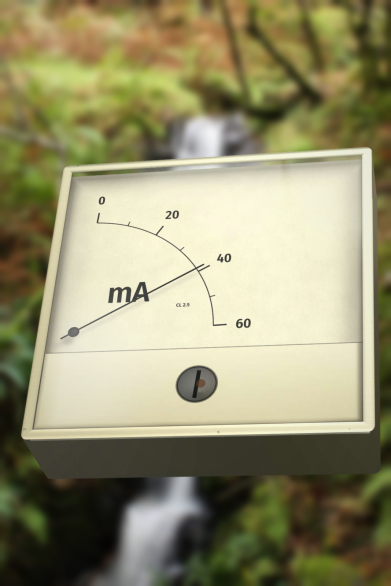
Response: 40mA
